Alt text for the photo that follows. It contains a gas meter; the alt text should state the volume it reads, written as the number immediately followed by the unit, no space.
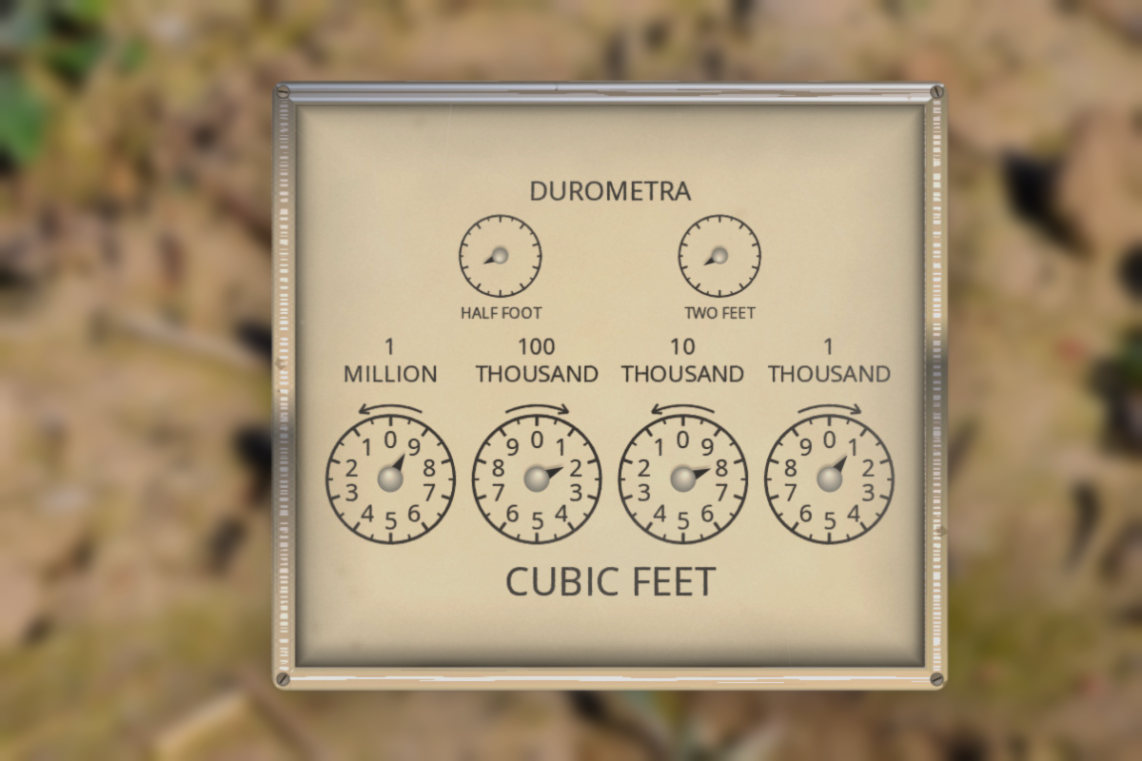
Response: 918100ft³
